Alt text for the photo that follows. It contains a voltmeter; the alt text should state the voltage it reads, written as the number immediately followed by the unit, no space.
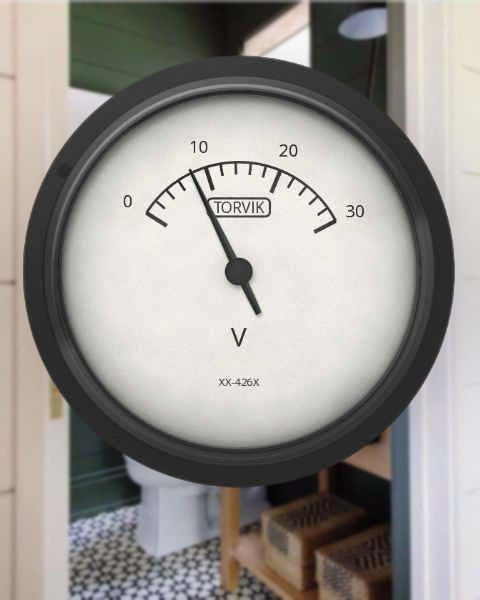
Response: 8V
